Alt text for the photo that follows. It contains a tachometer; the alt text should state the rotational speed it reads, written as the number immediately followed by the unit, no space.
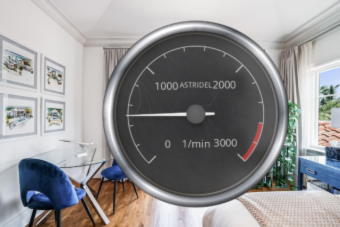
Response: 500rpm
